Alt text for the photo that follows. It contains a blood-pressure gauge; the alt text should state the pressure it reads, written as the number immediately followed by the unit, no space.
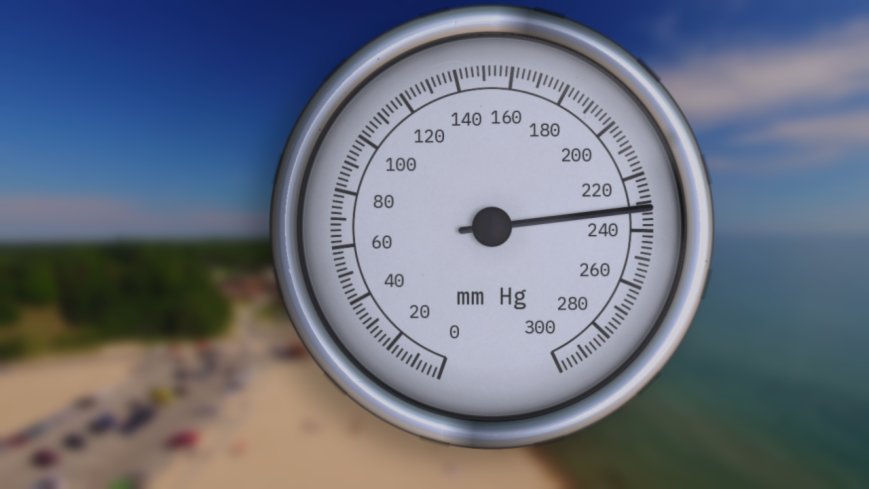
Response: 232mmHg
